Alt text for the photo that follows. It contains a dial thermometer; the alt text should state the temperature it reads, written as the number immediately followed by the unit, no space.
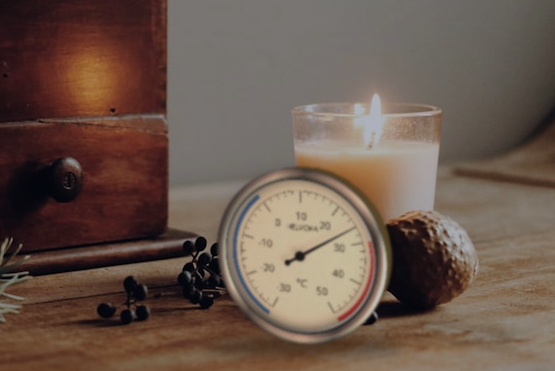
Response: 26°C
